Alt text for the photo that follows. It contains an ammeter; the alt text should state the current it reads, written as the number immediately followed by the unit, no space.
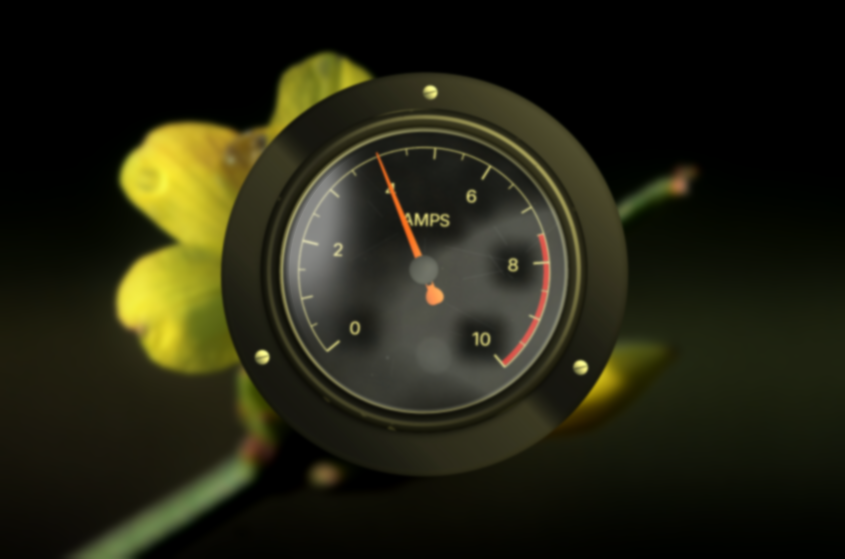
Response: 4A
